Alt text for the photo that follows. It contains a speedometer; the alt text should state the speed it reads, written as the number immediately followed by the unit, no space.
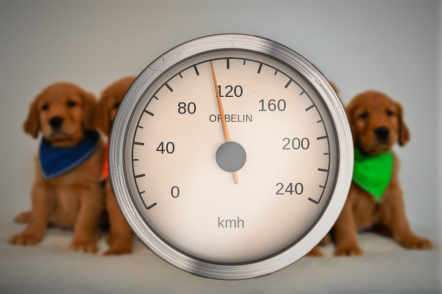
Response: 110km/h
